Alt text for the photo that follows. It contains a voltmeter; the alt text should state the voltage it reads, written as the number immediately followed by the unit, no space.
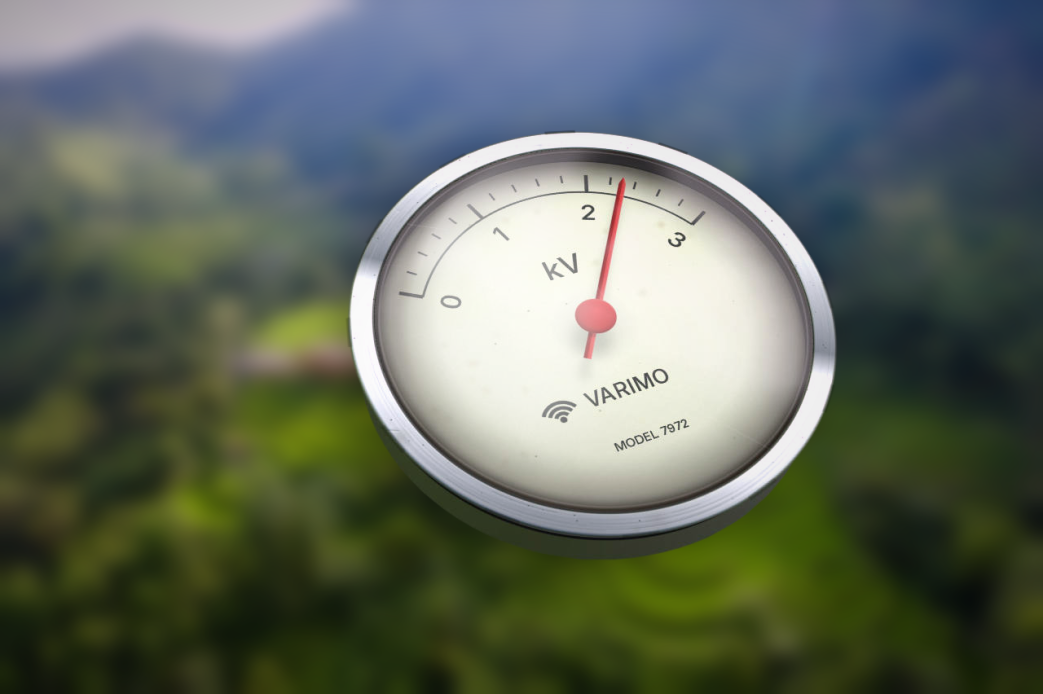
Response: 2.3kV
